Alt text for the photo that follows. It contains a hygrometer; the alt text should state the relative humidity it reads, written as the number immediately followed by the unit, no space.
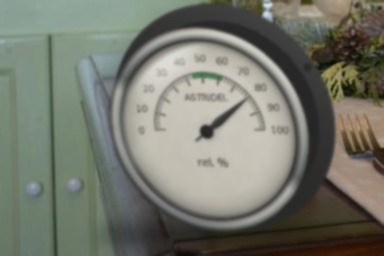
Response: 80%
